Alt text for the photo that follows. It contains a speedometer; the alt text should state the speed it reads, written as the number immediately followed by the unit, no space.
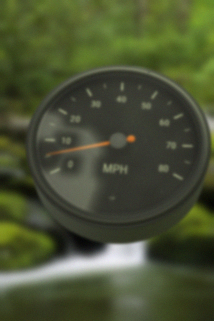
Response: 5mph
